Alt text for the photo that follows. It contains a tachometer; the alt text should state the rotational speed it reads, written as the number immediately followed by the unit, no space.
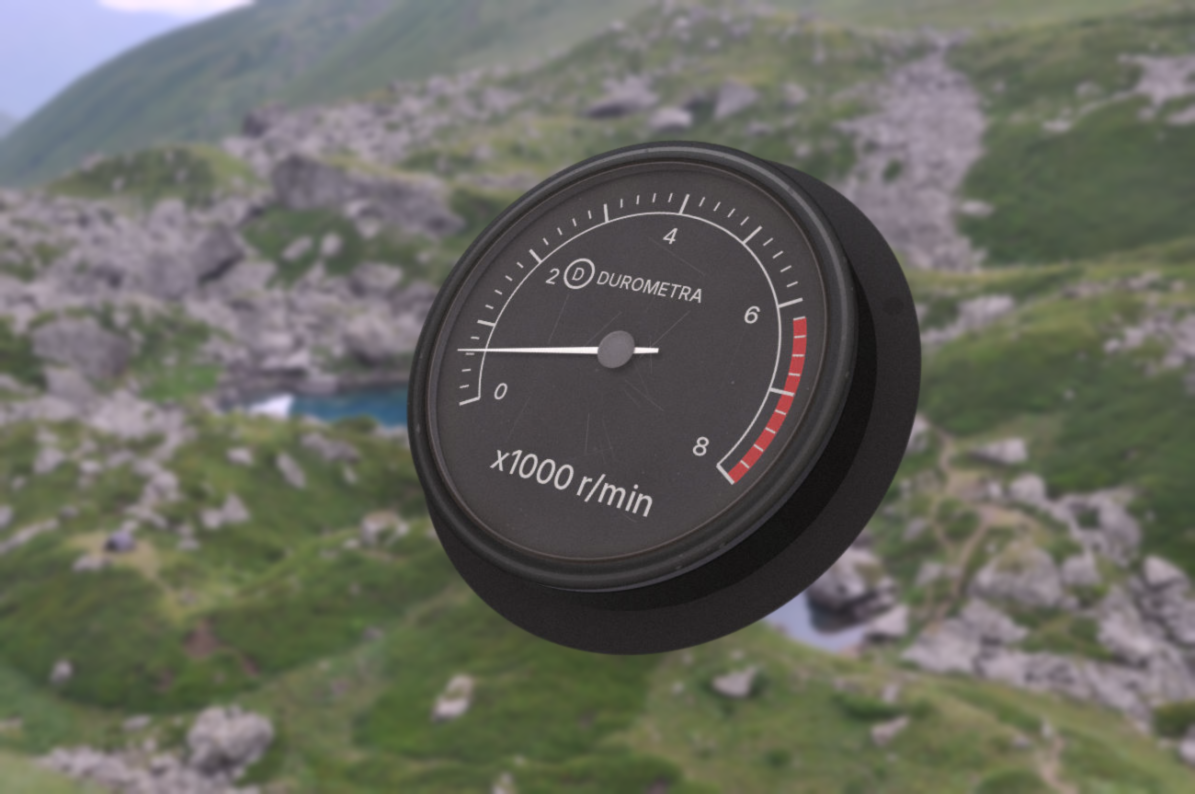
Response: 600rpm
